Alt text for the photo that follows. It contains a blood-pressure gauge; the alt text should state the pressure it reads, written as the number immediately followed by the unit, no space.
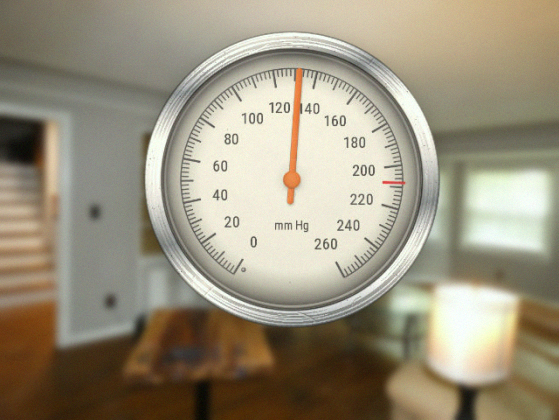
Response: 132mmHg
